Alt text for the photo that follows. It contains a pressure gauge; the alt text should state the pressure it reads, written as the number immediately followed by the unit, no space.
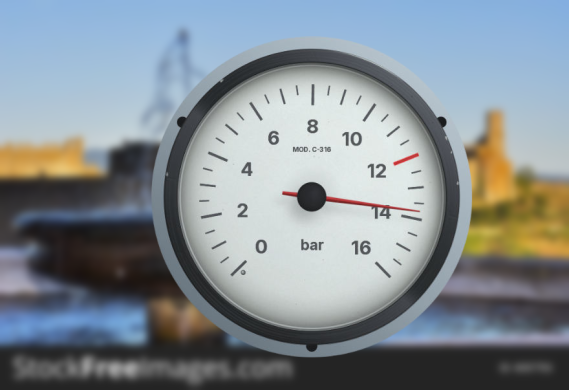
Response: 13.75bar
